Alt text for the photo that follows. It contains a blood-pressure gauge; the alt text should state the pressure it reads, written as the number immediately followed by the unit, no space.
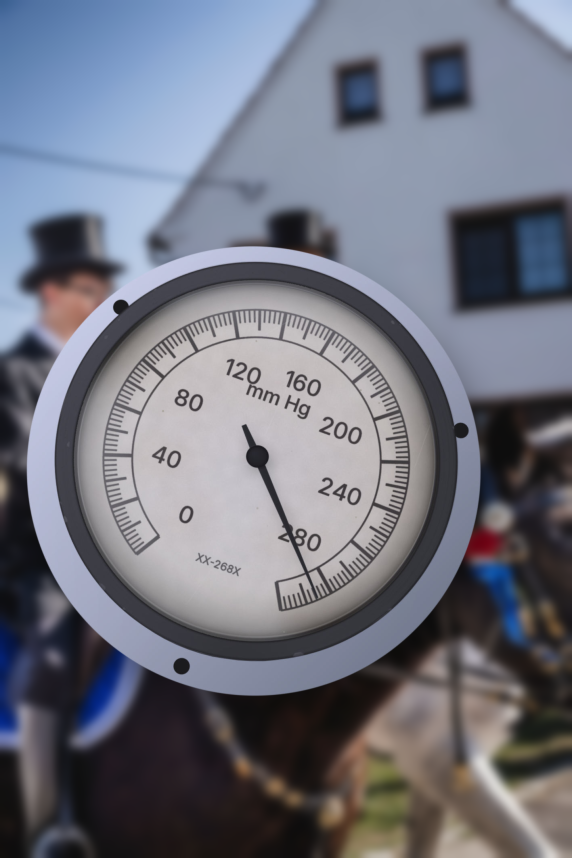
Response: 286mmHg
